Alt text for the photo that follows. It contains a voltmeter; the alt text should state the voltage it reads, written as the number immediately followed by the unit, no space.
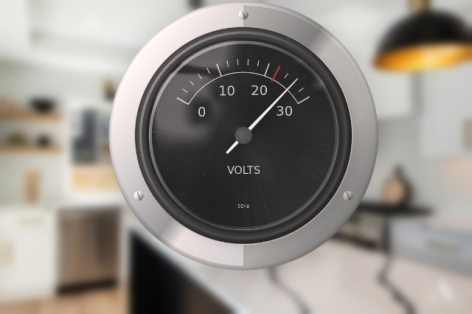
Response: 26V
